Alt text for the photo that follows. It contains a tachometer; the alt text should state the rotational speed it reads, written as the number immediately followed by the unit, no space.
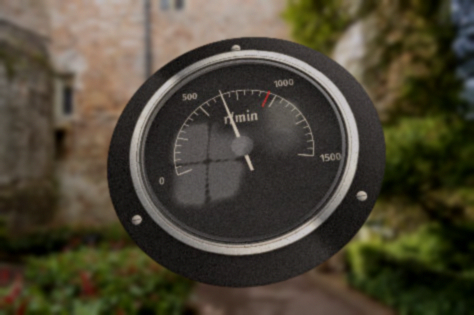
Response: 650rpm
